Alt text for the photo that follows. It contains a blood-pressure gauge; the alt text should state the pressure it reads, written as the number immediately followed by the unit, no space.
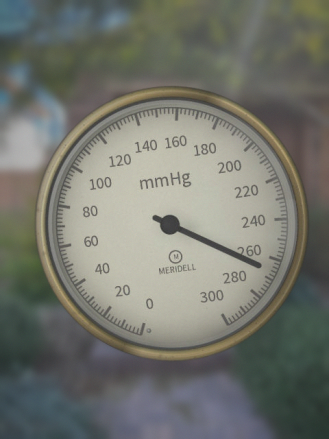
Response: 266mmHg
